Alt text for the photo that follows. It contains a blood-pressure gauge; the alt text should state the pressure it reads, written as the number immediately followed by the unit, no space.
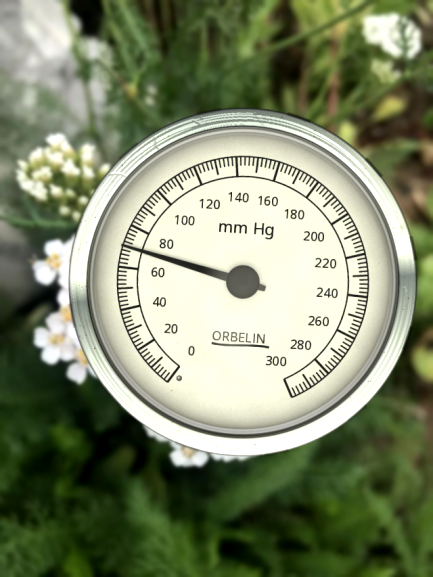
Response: 70mmHg
